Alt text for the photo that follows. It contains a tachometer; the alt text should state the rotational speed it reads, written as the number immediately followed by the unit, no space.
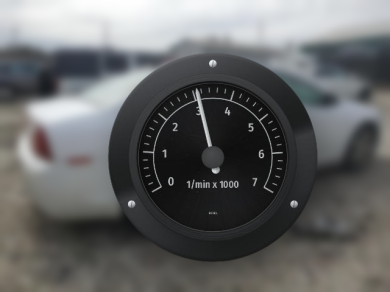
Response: 3100rpm
